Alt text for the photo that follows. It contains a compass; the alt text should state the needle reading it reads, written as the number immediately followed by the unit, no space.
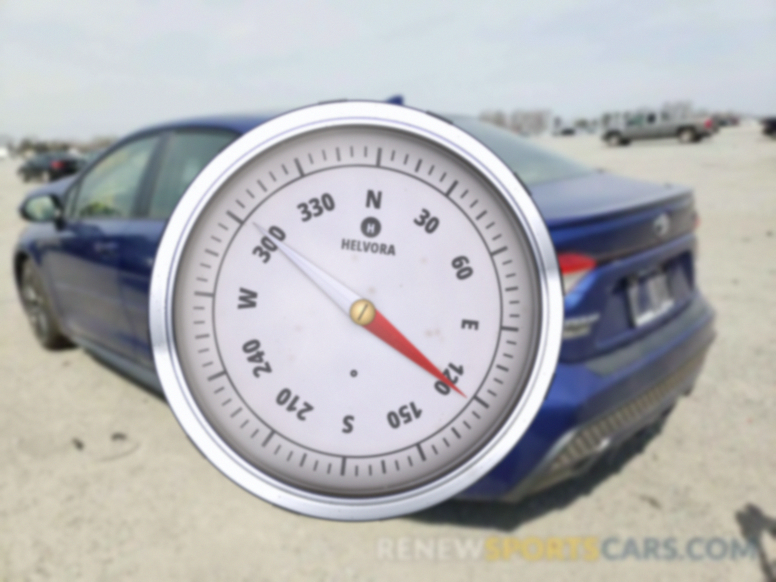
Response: 122.5°
